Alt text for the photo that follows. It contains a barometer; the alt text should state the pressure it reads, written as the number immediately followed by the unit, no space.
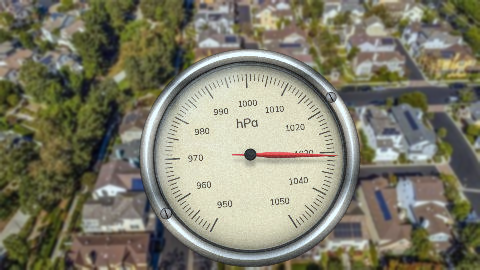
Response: 1031hPa
